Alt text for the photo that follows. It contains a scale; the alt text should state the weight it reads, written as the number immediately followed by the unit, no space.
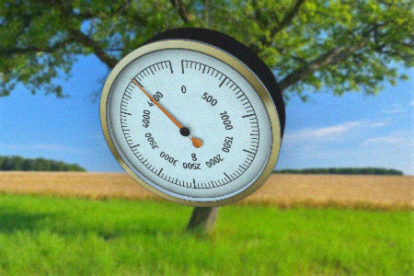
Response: 4500g
